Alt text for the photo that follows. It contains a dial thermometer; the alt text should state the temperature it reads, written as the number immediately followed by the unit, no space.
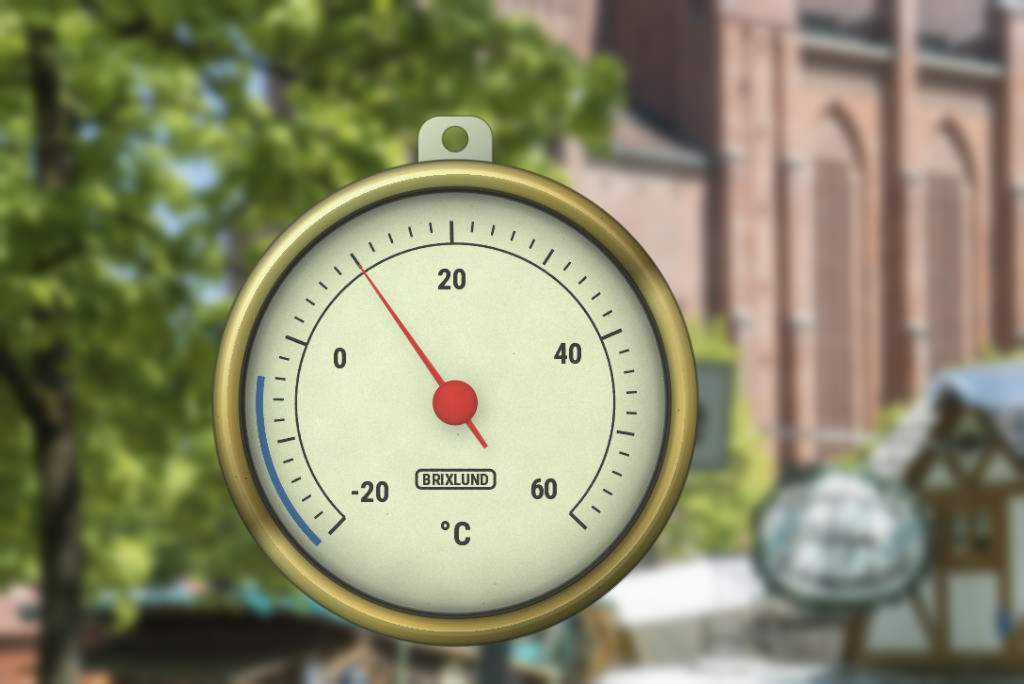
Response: 10°C
